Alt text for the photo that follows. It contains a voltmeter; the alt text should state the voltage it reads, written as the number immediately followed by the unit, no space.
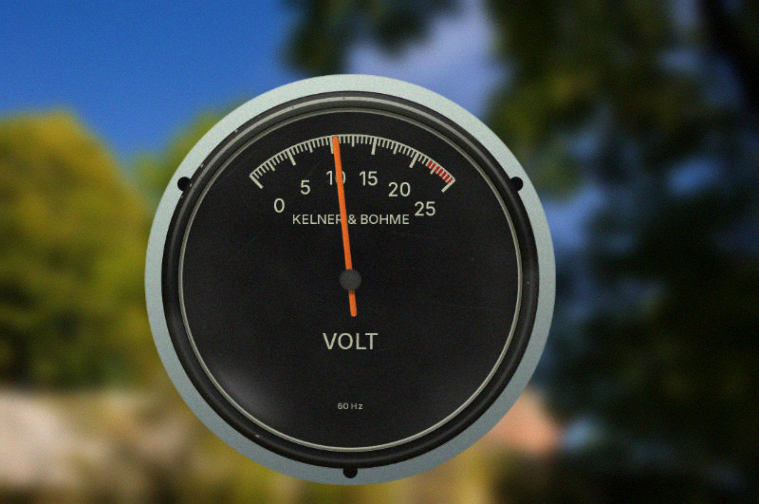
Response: 10.5V
